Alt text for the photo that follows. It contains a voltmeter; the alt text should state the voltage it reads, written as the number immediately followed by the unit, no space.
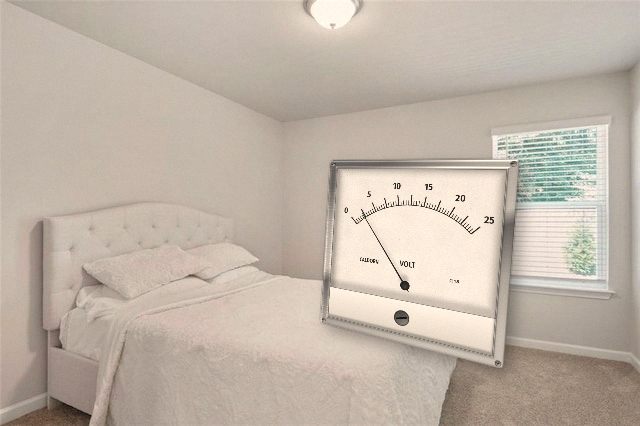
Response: 2.5V
